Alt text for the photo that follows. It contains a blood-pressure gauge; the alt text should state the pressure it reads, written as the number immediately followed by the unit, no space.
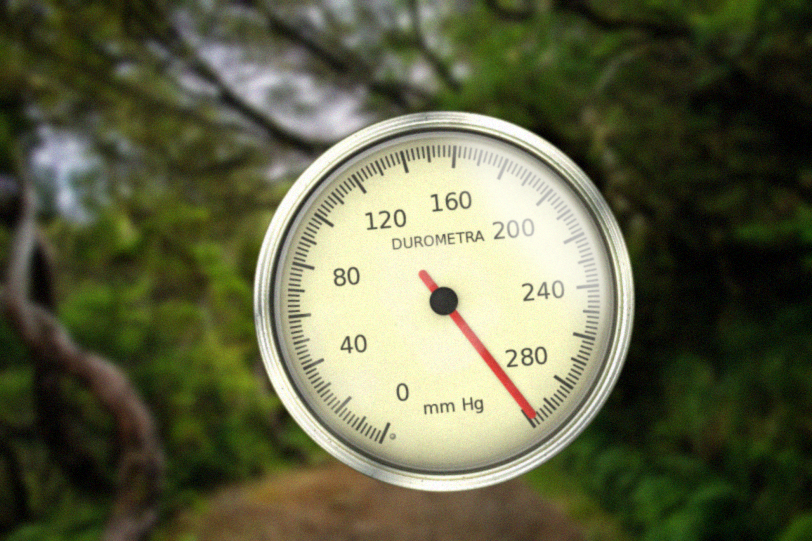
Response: 298mmHg
